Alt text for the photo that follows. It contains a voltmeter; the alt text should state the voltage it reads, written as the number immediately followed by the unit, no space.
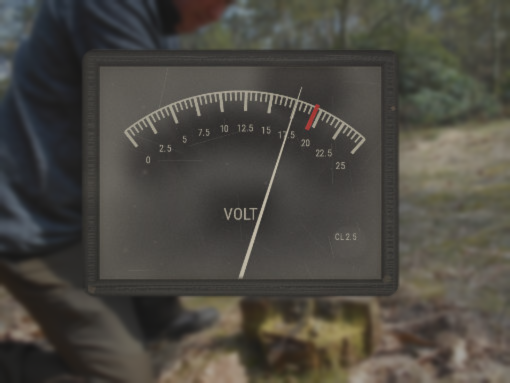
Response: 17.5V
